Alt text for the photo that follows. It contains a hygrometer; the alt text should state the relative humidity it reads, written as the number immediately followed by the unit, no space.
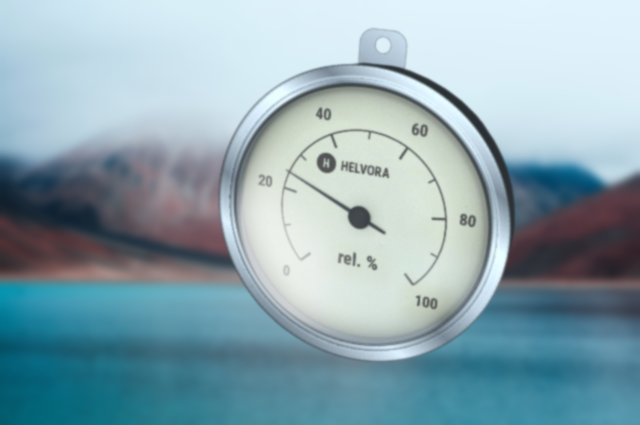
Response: 25%
